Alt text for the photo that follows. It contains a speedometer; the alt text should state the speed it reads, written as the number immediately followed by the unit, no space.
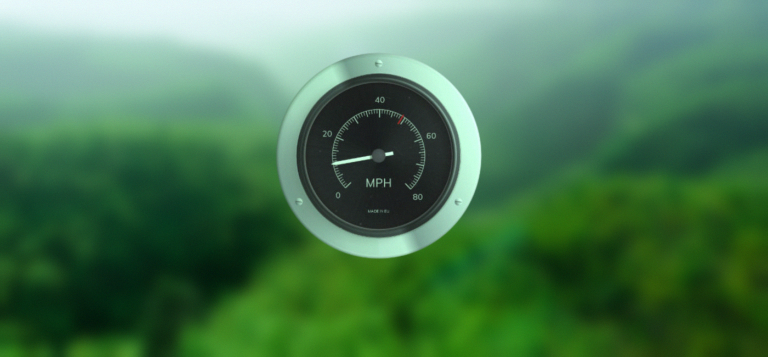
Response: 10mph
